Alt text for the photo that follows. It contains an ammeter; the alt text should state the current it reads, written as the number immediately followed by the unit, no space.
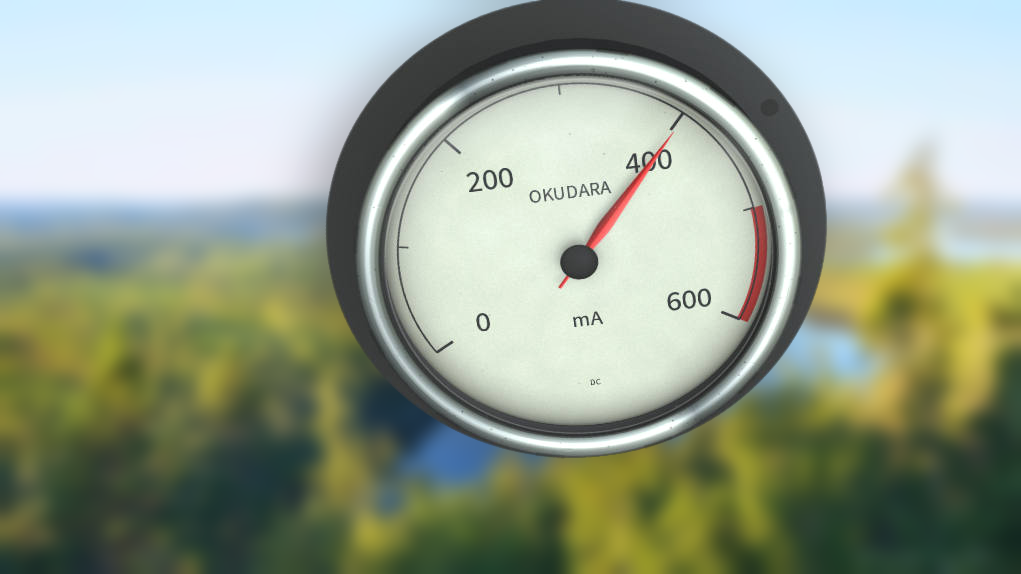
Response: 400mA
